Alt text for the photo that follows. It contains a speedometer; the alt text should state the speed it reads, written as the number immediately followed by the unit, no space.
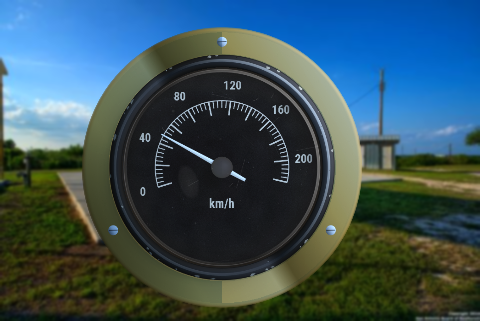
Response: 48km/h
